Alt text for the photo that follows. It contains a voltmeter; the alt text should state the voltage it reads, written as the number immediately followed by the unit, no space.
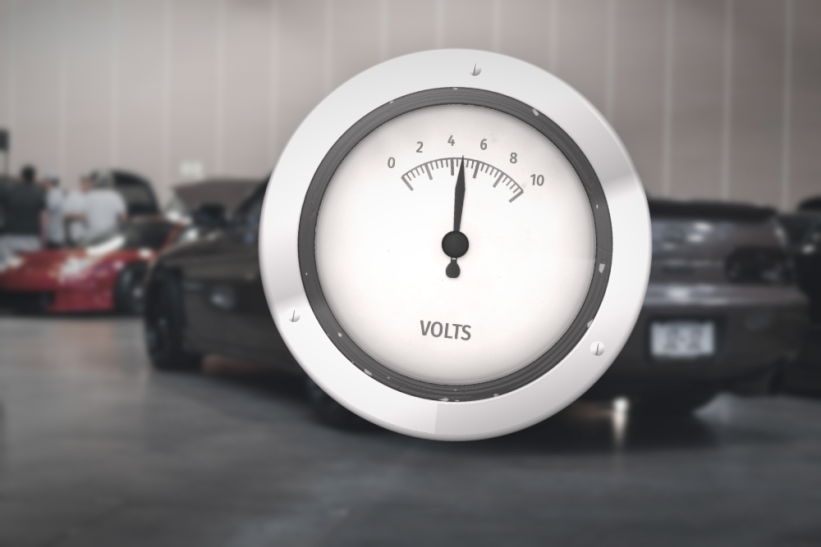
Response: 4.8V
